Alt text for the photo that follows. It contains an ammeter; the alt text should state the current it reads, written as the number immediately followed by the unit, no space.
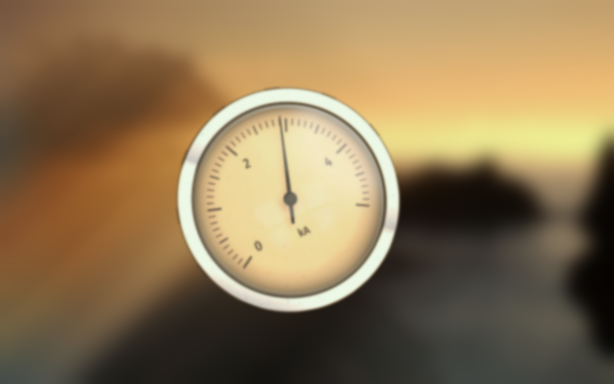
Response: 2.9kA
